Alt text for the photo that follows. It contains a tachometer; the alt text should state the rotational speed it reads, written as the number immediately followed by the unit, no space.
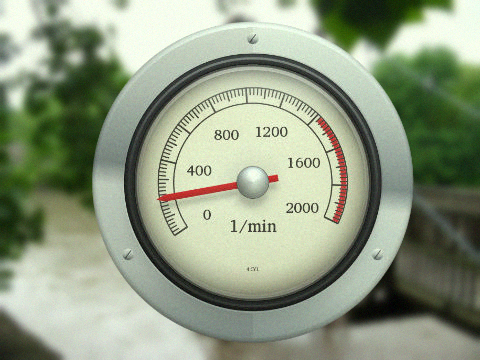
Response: 200rpm
